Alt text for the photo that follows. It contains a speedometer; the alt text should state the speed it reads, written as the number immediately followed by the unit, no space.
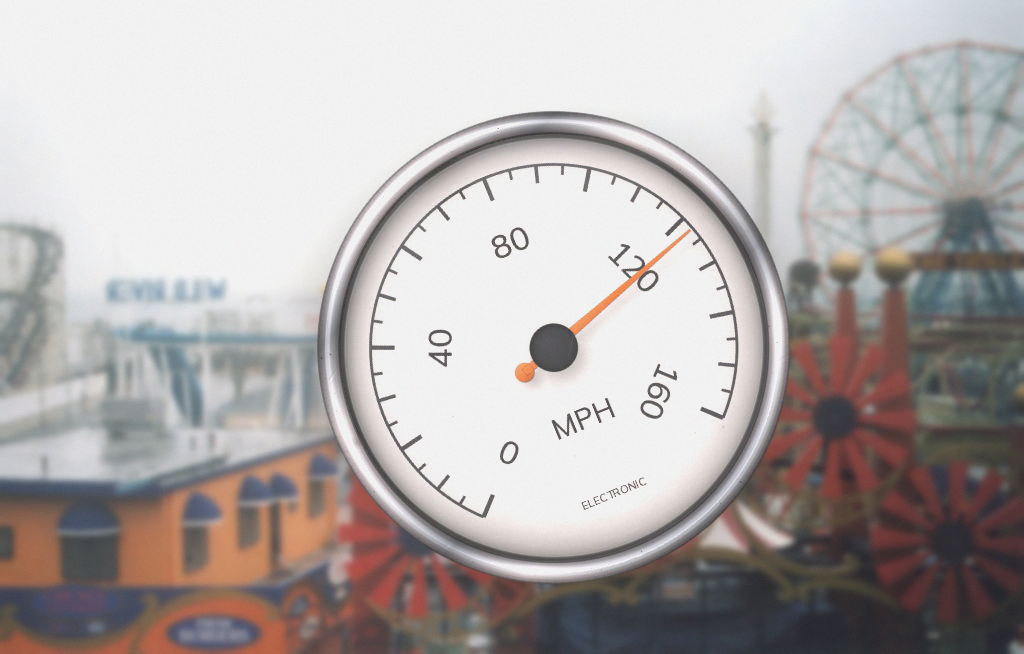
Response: 122.5mph
